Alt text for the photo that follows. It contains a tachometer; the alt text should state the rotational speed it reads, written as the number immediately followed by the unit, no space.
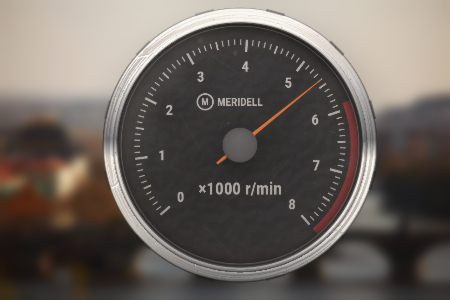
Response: 5400rpm
